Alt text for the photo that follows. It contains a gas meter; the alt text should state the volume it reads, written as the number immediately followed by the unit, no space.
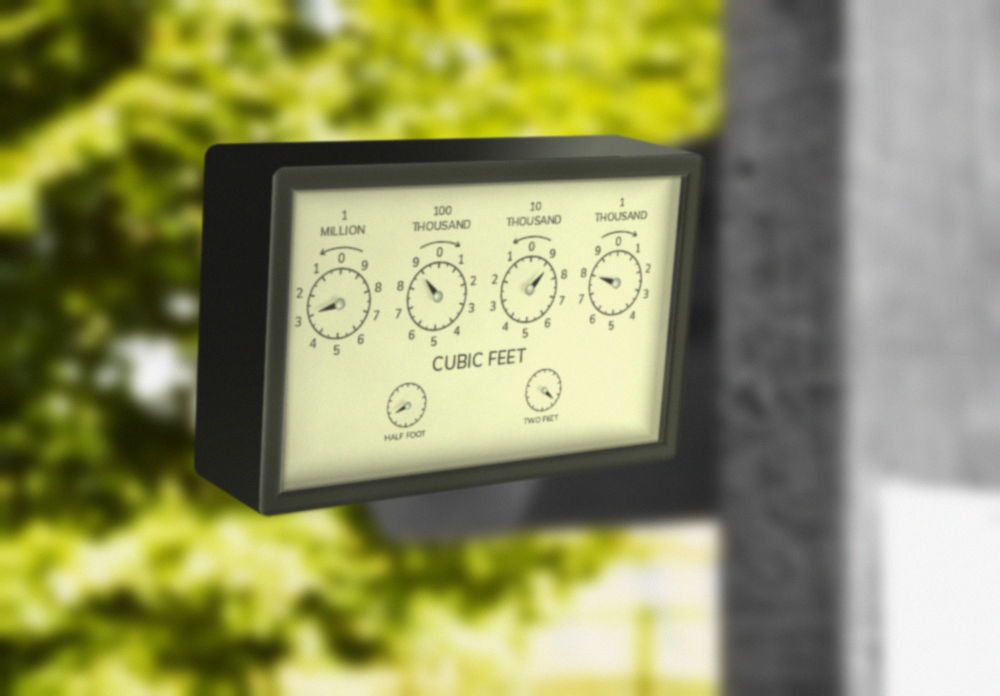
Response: 288800ft³
